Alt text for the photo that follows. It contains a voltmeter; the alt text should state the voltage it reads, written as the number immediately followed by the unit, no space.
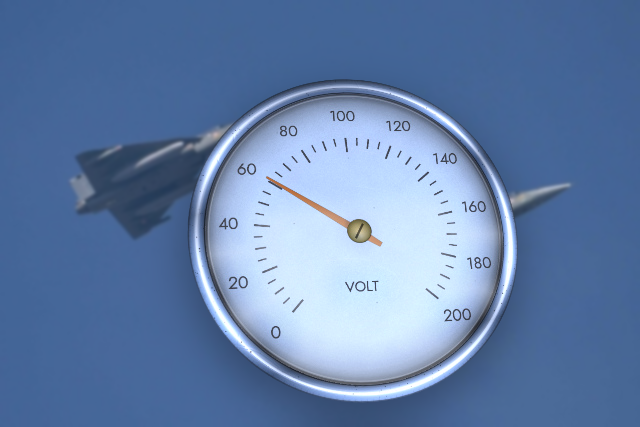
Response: 60V
